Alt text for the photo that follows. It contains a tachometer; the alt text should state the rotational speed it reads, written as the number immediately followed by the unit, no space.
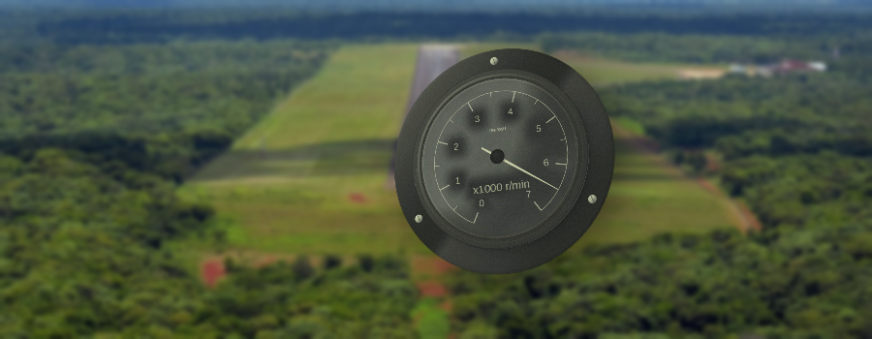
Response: 6500rpm
